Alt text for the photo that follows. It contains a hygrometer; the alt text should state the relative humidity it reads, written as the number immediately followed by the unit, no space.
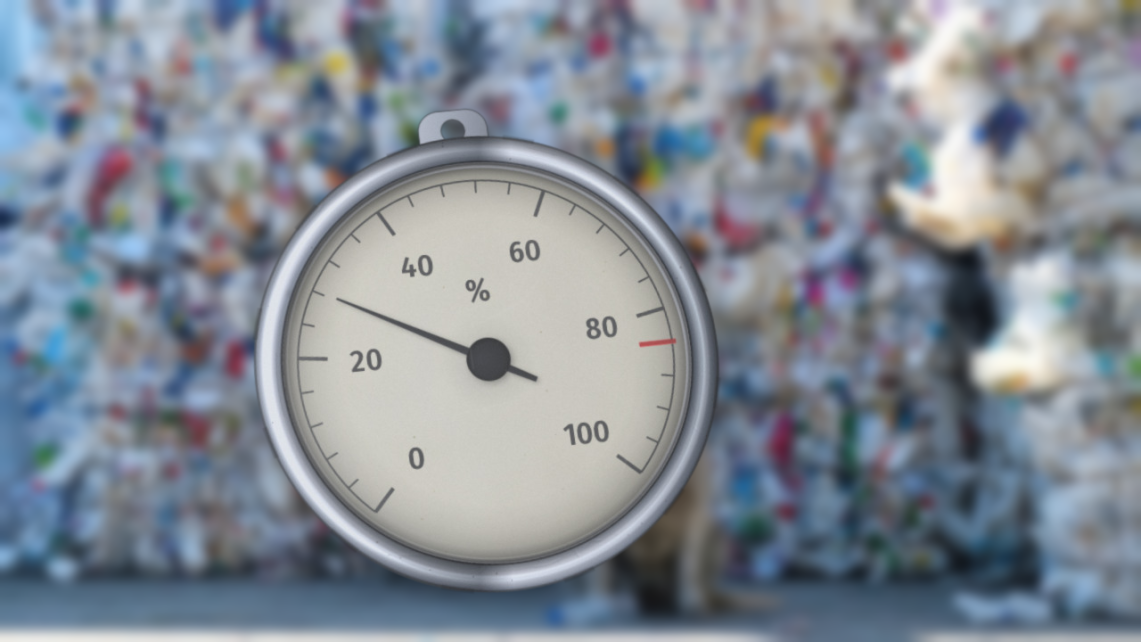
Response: 28%
